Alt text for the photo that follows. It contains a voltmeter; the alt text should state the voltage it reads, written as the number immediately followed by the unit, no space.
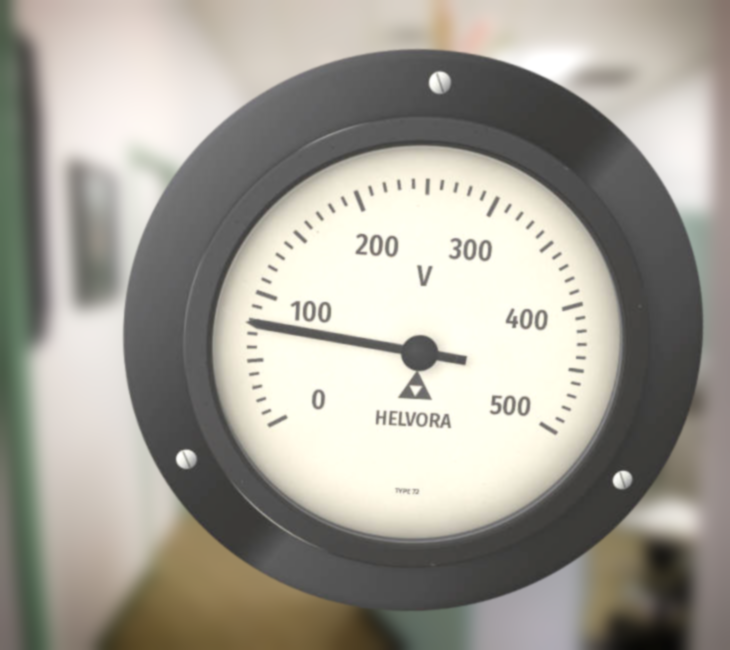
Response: 80V
